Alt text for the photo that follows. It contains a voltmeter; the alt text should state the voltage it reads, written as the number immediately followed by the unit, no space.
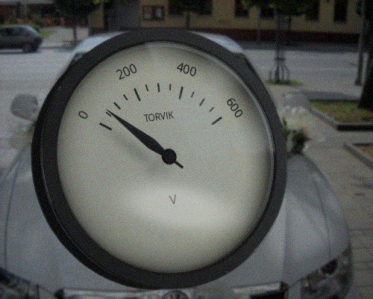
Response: 50V
